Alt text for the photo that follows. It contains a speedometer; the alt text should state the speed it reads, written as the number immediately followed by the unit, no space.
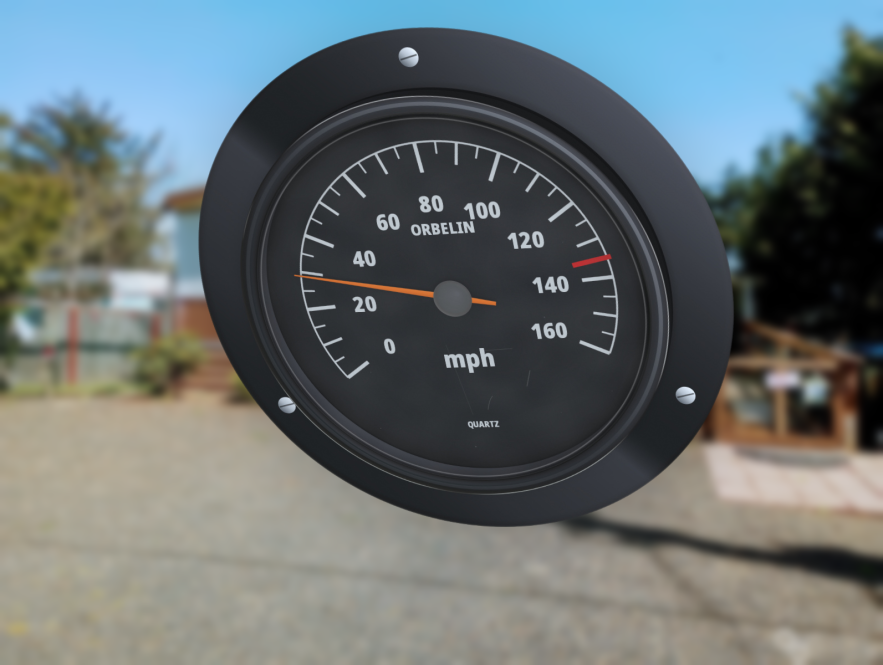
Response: 30mph
